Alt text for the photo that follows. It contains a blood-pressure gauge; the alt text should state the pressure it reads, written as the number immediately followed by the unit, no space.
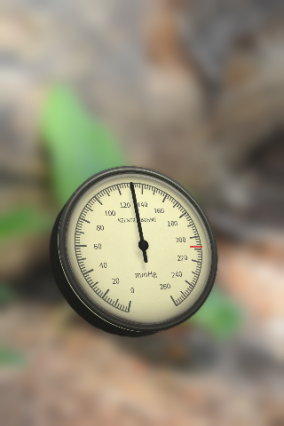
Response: 130mmHg
